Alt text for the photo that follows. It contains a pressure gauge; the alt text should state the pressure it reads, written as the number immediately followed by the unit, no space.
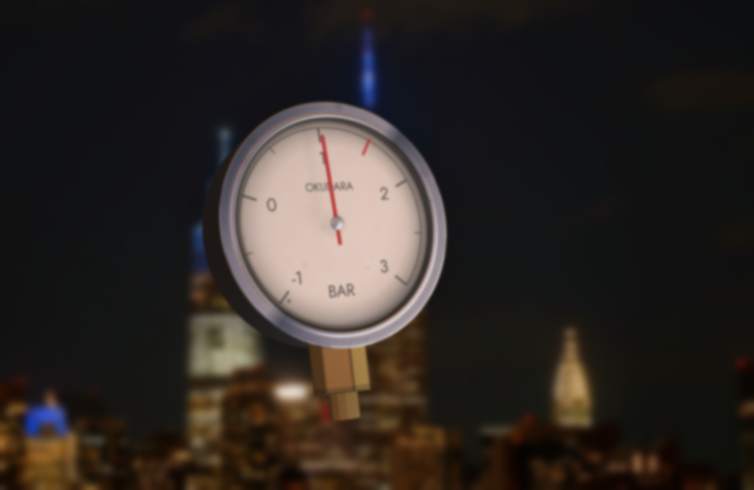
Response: 1bar
